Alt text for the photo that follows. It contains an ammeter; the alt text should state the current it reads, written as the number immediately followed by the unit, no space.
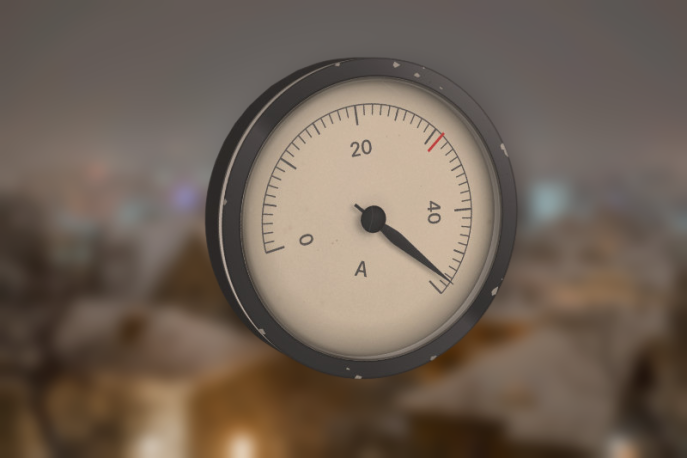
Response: 48.5A
